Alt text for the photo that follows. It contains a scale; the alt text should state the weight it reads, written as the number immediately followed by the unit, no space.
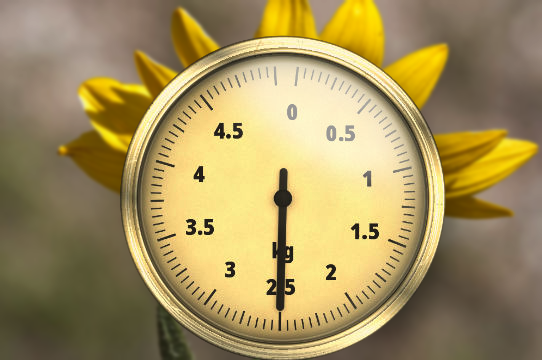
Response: 2.5kg
